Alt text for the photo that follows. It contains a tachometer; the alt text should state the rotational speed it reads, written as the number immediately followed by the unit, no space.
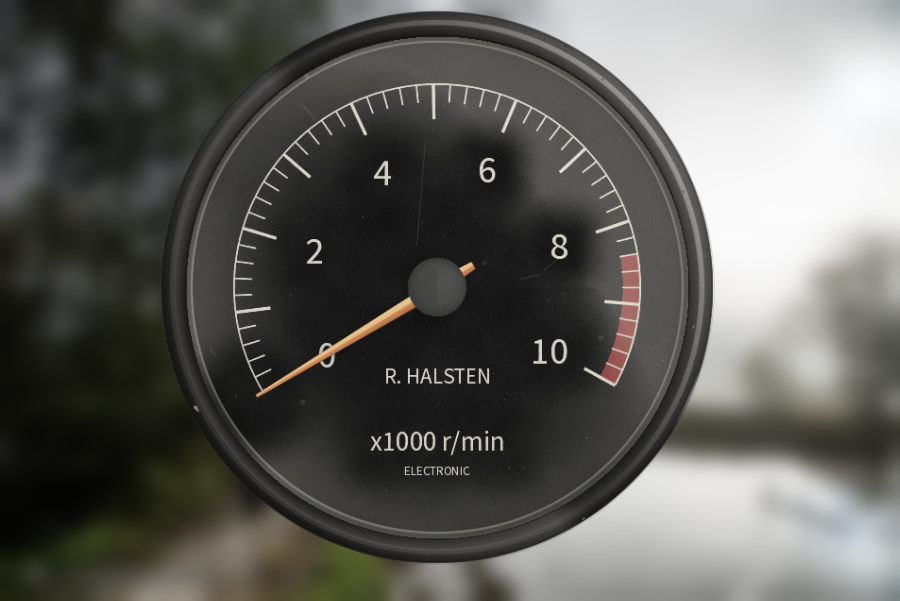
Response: 0rpm
